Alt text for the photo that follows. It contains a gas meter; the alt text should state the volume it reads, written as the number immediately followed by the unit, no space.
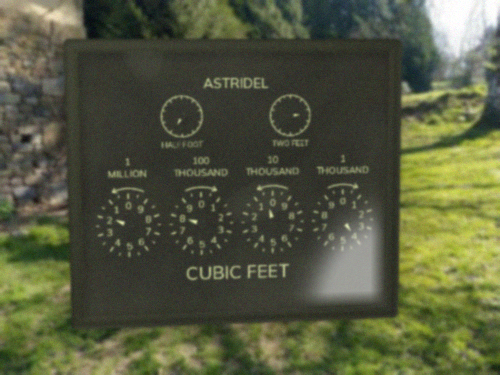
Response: 180400ft³
